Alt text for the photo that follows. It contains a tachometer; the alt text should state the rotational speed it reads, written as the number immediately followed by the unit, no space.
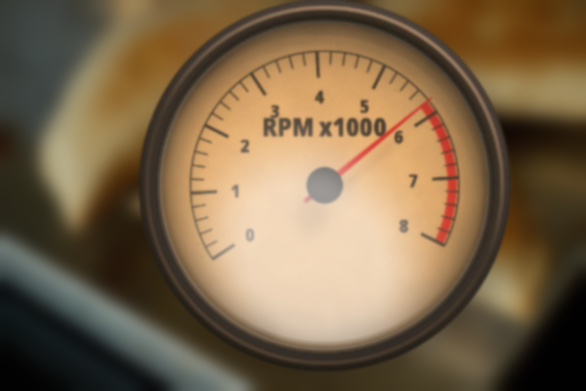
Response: 5800rpm
